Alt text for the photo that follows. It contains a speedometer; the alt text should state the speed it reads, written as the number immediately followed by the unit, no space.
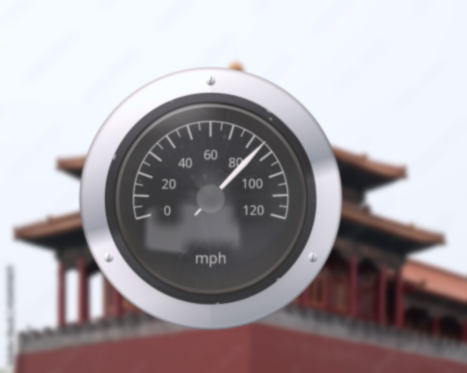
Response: 85mph
